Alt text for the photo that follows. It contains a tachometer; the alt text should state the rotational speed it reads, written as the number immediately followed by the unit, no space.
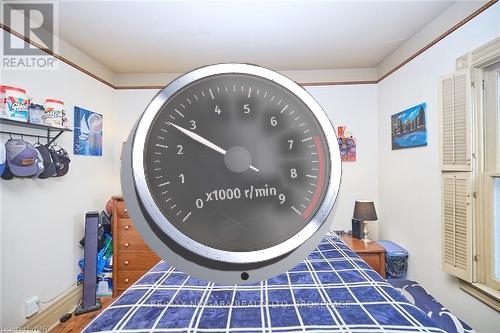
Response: 2600rpm
